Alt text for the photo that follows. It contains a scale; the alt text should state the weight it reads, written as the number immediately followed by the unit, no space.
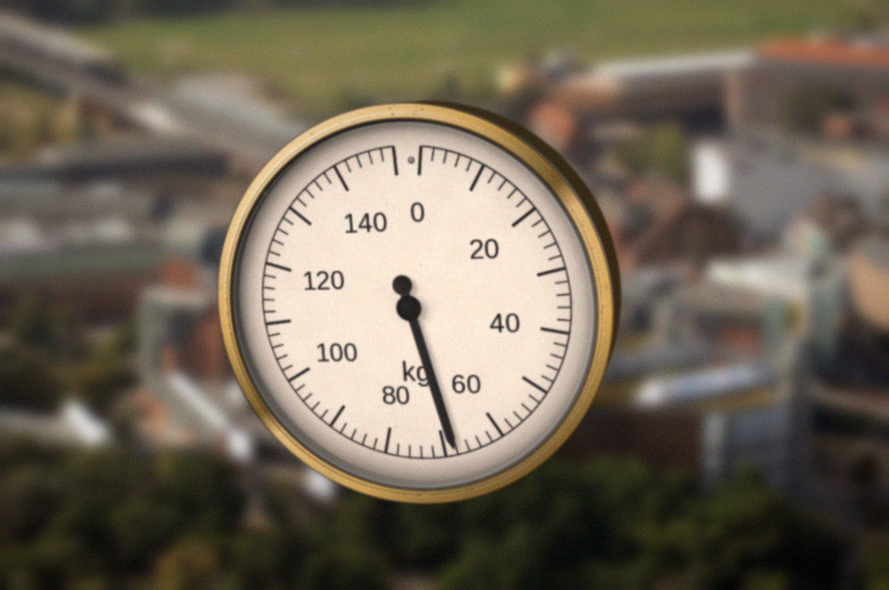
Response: 68kg
